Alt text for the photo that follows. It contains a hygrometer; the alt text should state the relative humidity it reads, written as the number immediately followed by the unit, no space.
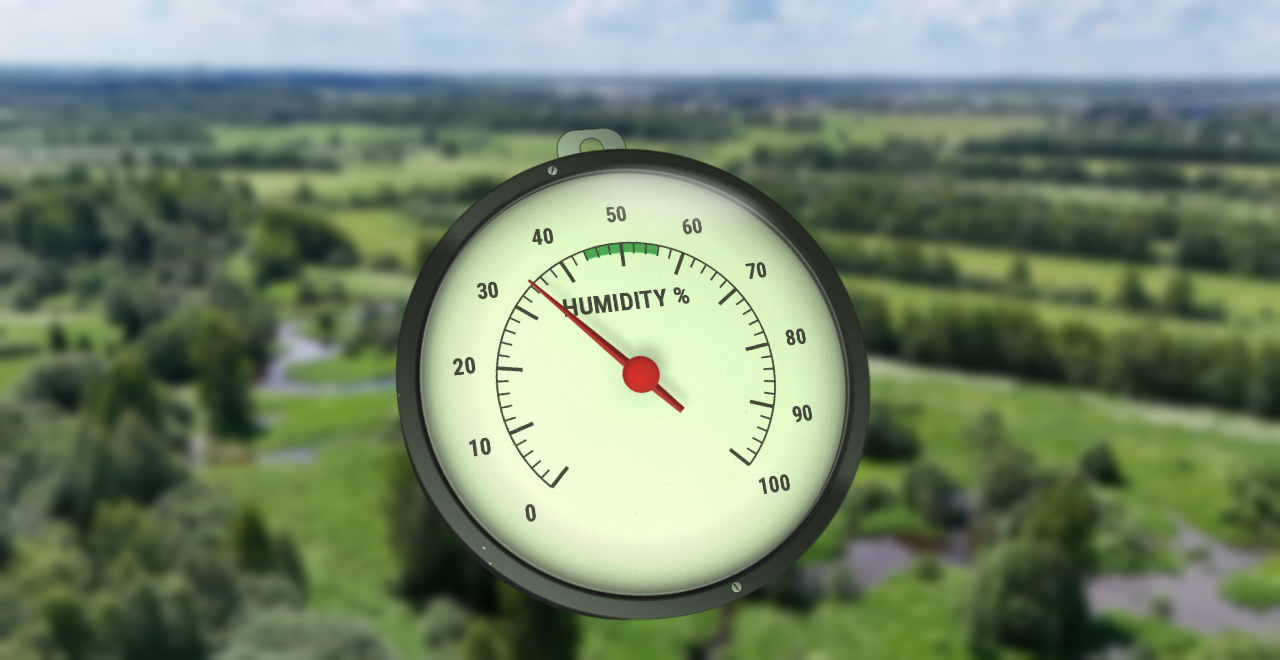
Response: 34%
